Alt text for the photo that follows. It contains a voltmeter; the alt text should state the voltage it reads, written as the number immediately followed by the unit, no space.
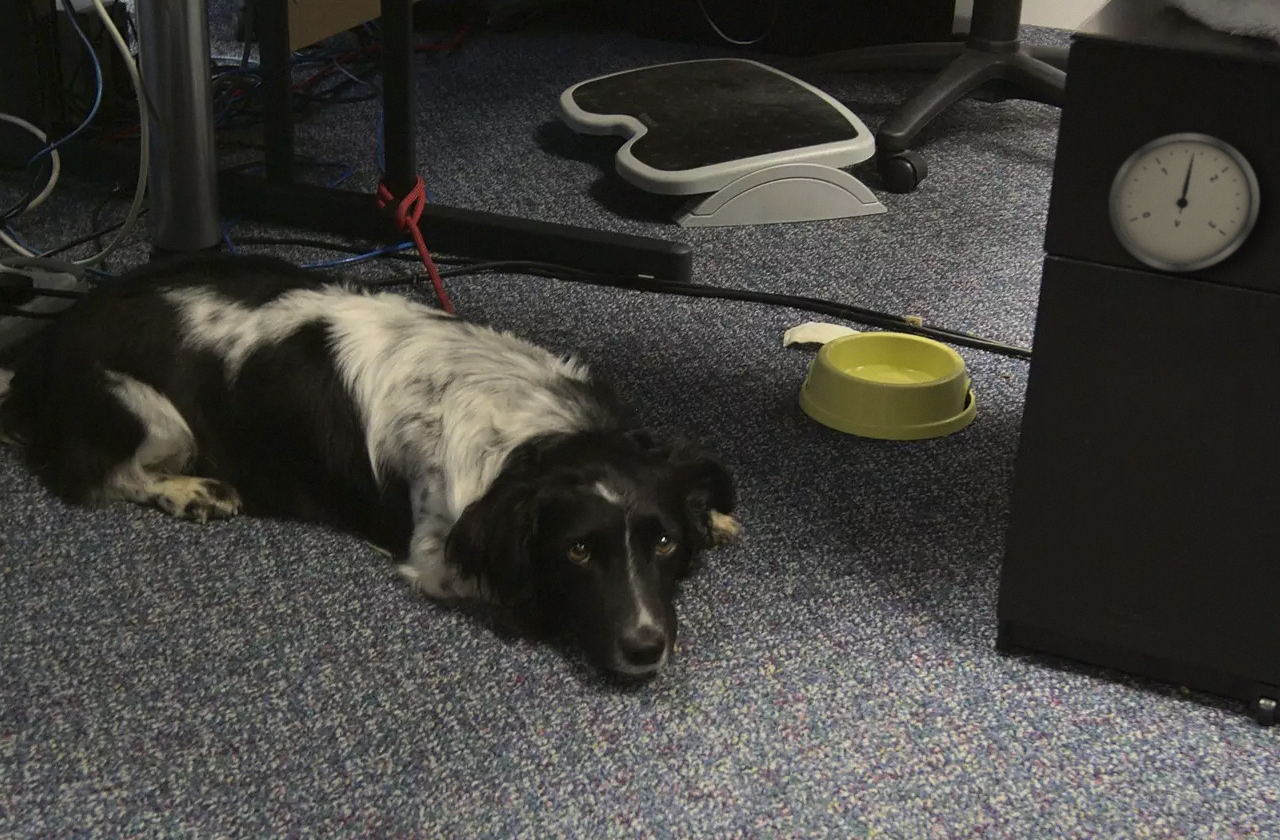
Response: 1.5V
